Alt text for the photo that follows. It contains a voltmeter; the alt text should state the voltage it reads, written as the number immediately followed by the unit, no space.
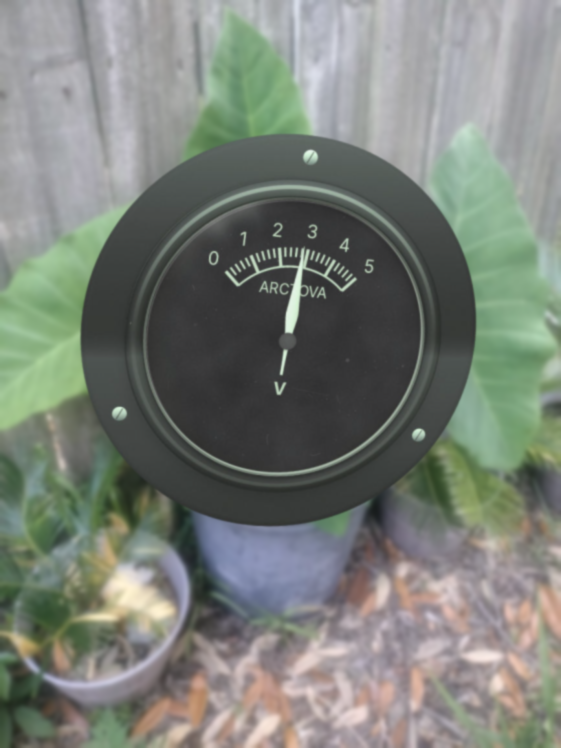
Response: 2.8V
